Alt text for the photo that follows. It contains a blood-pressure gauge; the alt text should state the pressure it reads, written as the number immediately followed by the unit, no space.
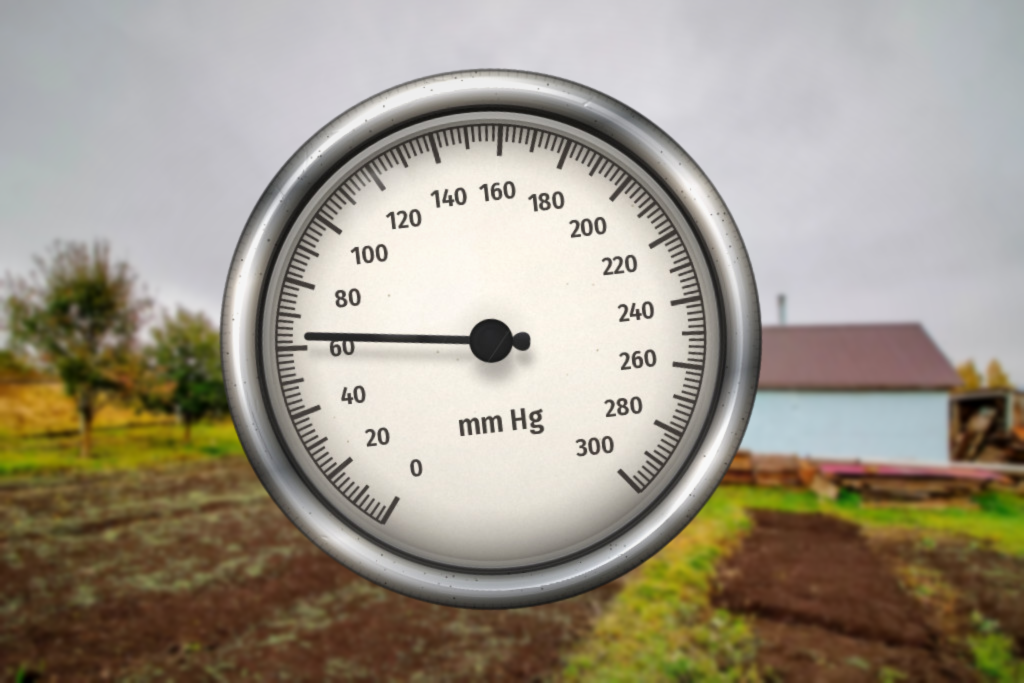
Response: 64mmHg
